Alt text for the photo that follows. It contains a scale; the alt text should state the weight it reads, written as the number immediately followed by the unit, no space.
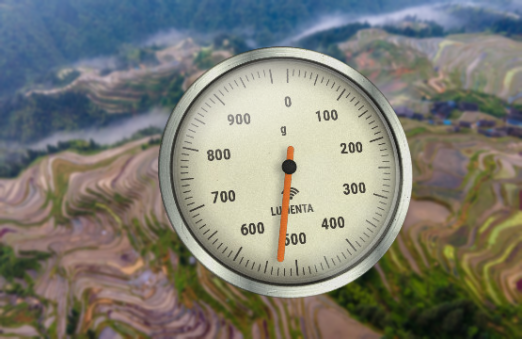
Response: 530g
